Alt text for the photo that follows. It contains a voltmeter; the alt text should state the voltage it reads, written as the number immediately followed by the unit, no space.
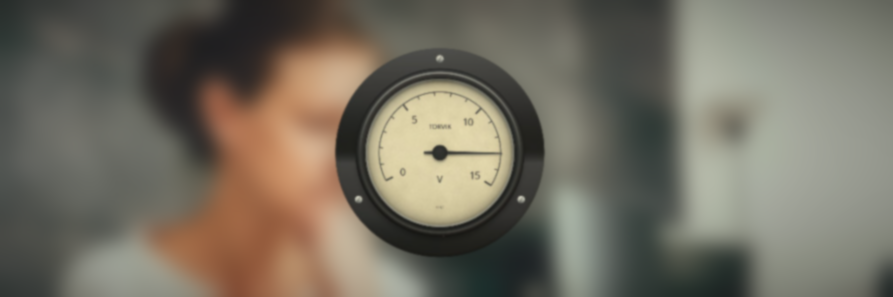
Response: 13V
